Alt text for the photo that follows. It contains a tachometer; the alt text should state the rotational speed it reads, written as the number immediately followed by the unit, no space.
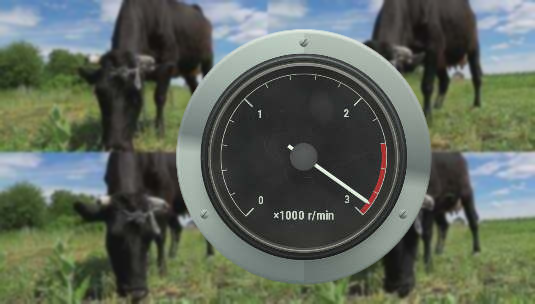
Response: 2900rpm
